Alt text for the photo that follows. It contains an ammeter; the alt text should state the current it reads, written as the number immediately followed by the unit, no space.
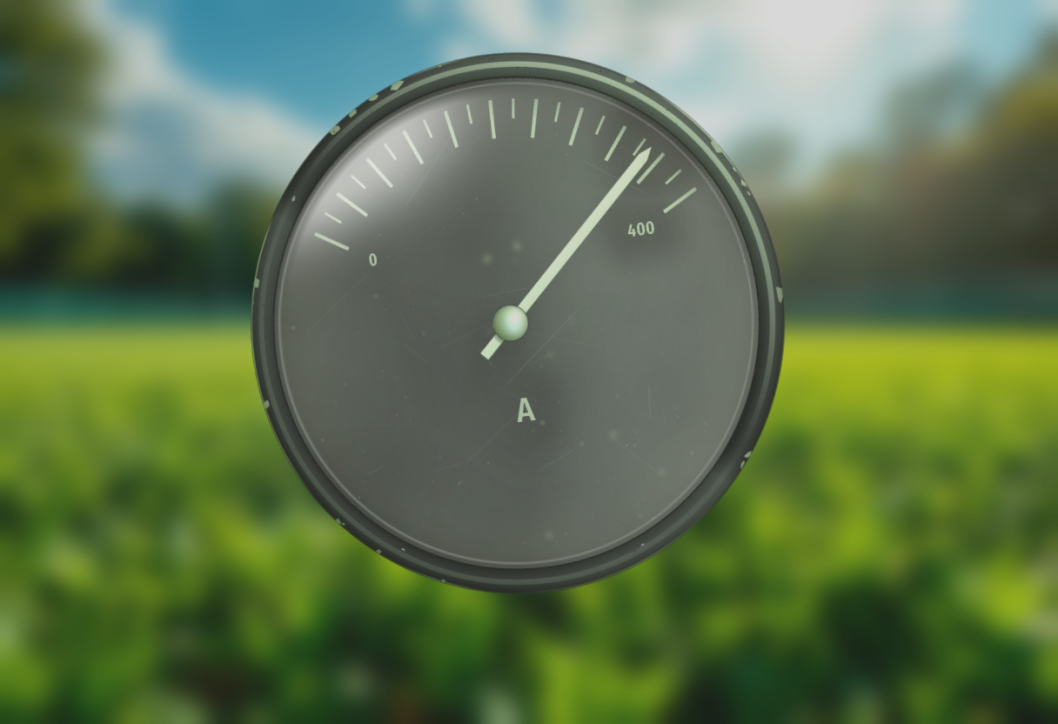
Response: 350A
